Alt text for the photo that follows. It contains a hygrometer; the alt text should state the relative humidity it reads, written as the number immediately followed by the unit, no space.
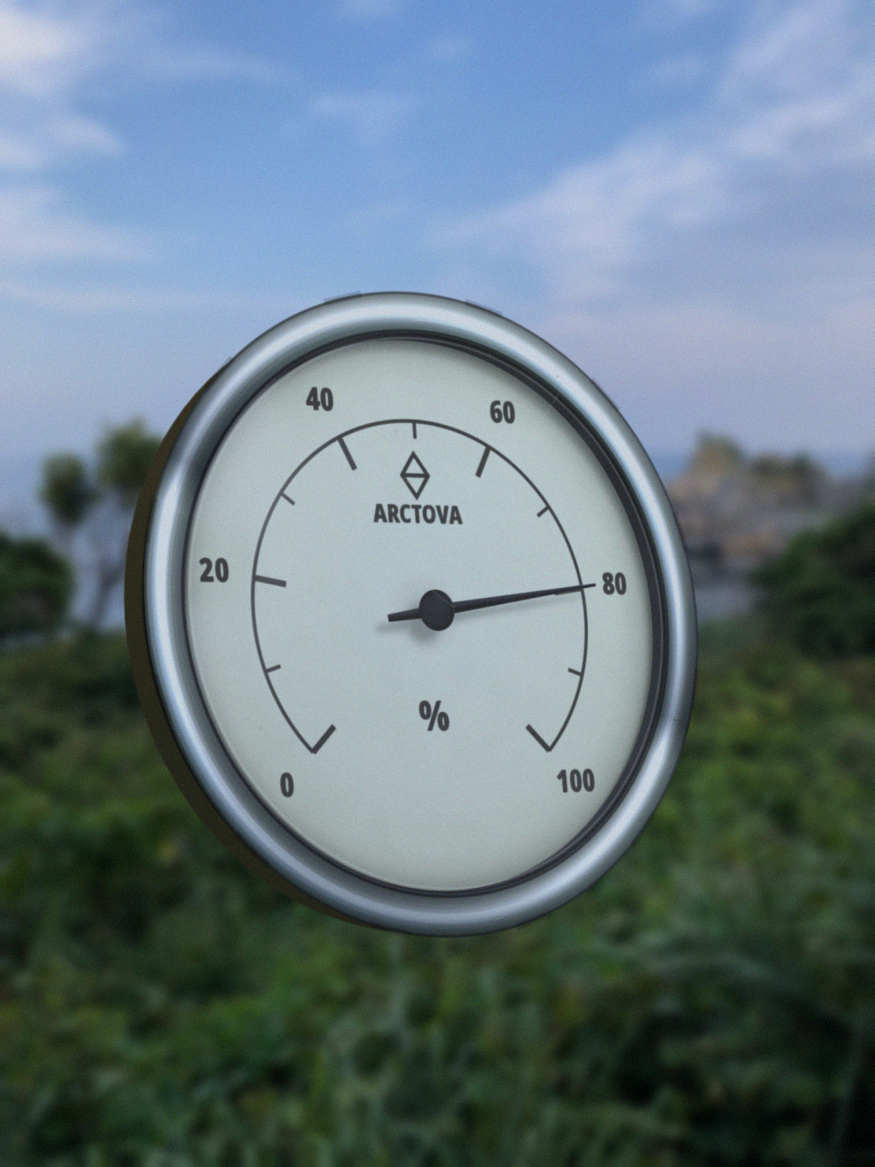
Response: 80%
